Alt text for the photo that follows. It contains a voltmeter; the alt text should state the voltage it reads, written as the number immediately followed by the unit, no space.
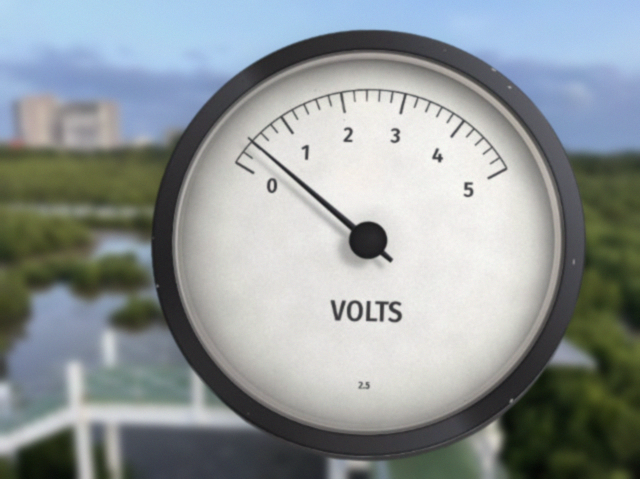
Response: 0.4V
